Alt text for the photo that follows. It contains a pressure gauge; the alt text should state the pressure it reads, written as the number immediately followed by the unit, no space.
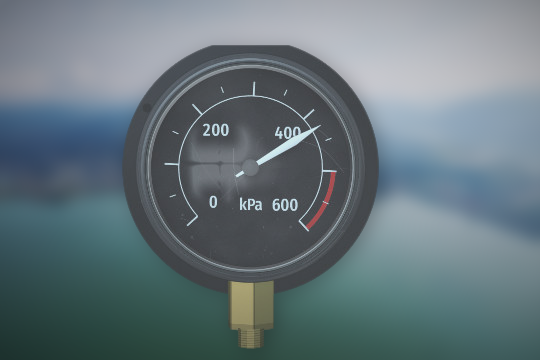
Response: 425kPa
